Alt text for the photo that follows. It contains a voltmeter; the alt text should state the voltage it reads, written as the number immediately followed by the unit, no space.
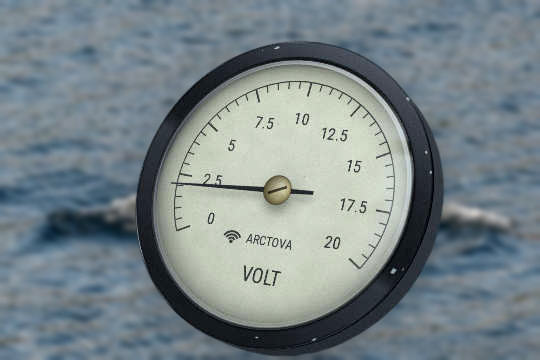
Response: 2V
